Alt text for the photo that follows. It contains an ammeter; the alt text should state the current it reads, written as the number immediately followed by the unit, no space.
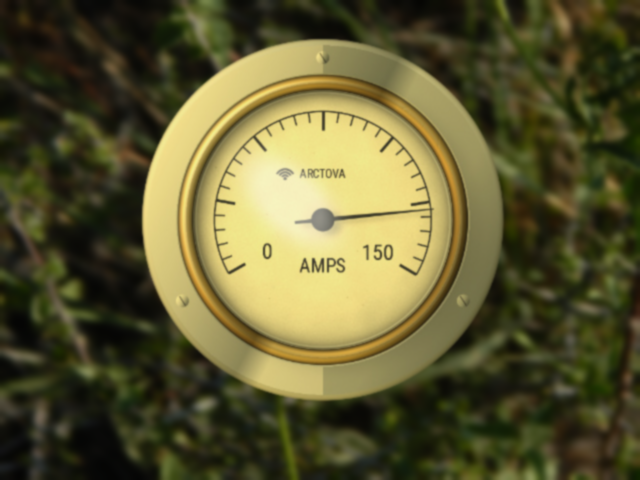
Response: 127.5A
